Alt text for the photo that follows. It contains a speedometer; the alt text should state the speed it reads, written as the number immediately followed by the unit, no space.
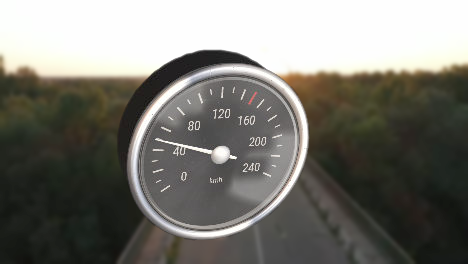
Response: 50km/h
